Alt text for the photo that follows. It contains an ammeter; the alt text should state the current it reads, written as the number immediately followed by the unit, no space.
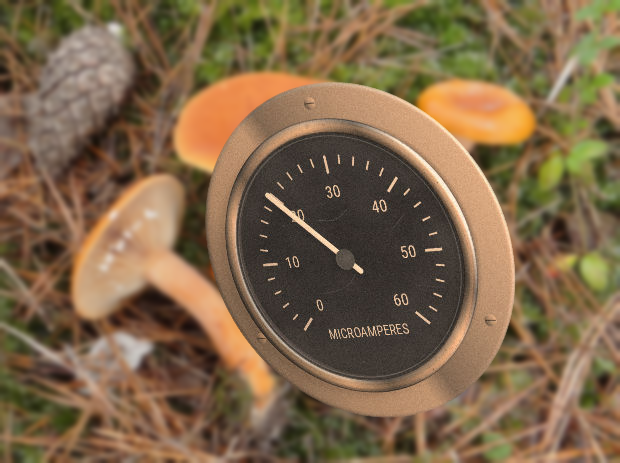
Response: 20µA
